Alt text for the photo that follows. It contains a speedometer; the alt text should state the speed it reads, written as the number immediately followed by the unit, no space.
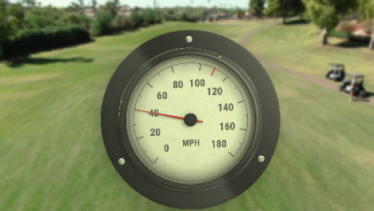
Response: 40mph
